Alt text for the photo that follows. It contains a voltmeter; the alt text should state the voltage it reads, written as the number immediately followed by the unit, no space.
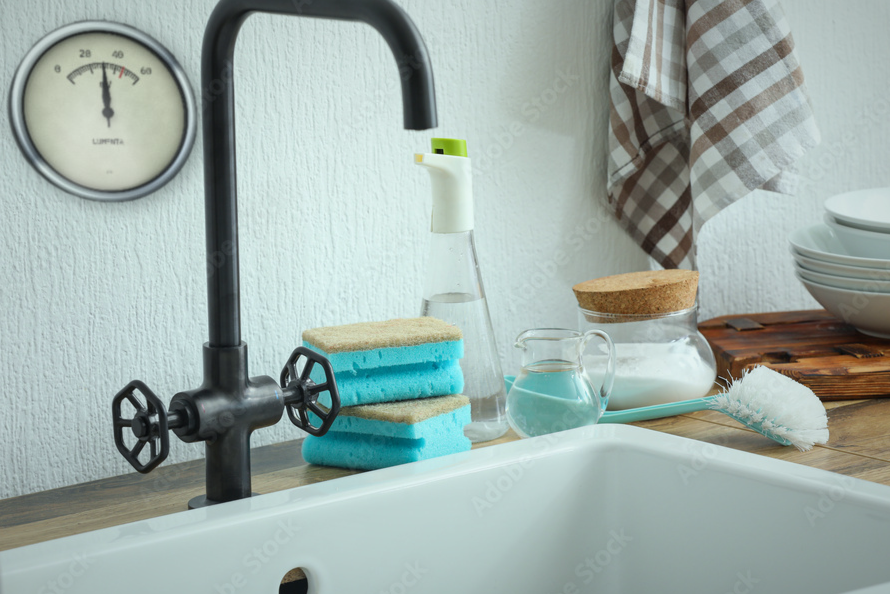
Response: 30mV
